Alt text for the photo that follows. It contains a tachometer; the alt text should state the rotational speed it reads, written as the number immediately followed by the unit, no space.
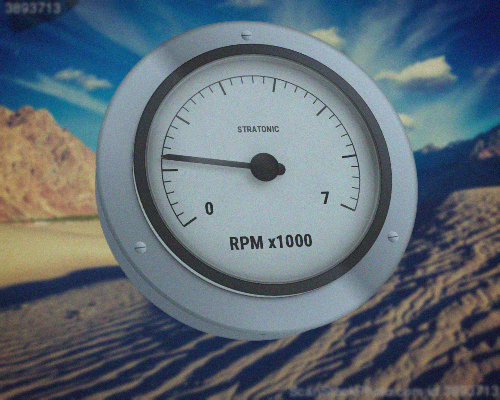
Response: 1200rpm
